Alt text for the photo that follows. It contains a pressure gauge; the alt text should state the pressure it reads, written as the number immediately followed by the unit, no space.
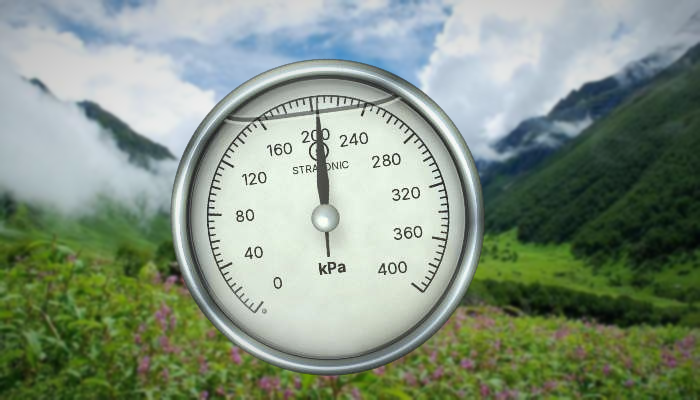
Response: 205kPa
